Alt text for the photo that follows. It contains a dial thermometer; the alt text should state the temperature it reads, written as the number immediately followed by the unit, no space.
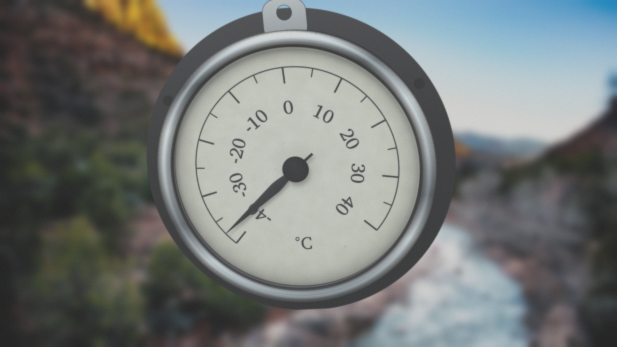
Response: -37.5°C
